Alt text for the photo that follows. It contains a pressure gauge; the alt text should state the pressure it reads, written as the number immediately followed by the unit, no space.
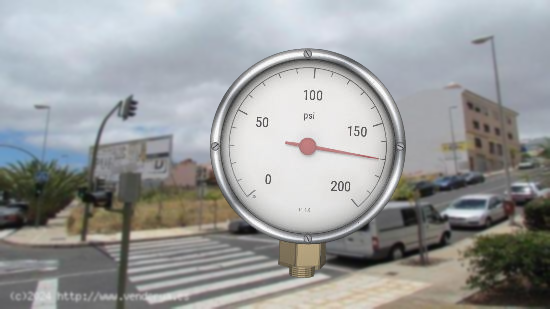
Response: 170psi
